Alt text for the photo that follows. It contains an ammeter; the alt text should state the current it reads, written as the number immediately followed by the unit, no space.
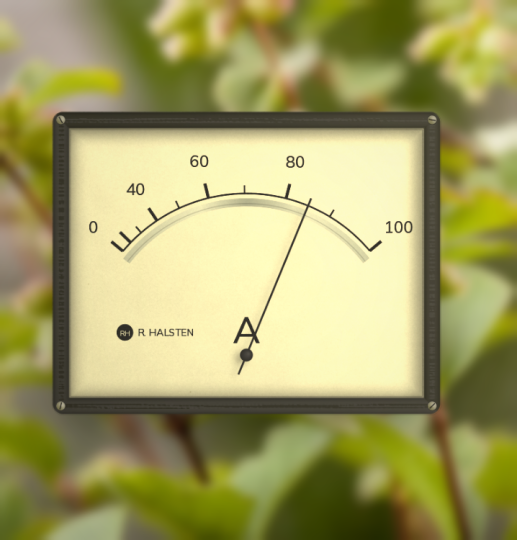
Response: 85A
